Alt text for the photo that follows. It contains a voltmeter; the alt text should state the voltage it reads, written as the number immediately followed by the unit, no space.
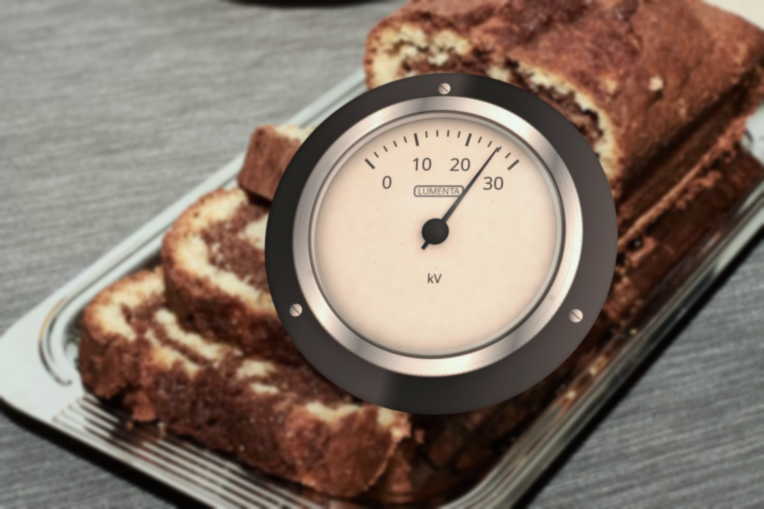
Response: 26kV
